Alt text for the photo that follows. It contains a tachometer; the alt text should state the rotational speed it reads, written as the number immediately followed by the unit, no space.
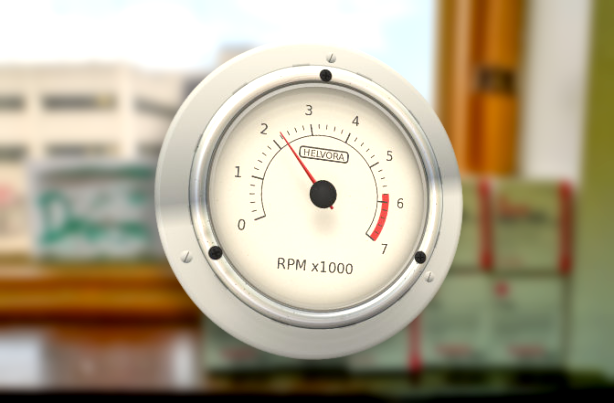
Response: 2200rpm
